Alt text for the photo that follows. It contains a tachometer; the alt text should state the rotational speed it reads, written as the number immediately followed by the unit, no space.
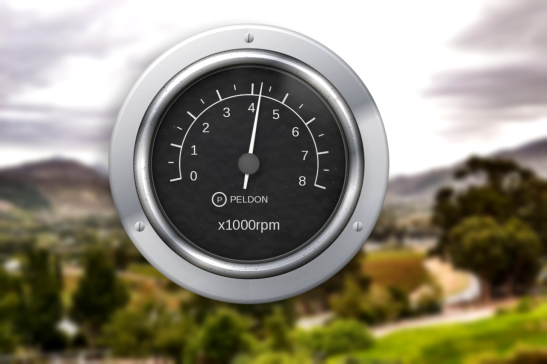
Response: 4250rpm
